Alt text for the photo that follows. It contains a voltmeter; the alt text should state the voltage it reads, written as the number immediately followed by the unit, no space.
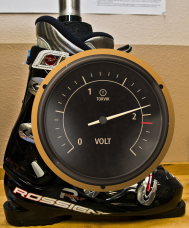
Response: 1.9V
